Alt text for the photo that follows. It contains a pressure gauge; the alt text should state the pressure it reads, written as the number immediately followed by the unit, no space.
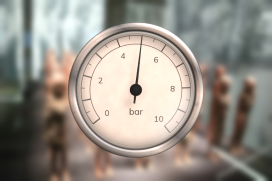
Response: 5bar
